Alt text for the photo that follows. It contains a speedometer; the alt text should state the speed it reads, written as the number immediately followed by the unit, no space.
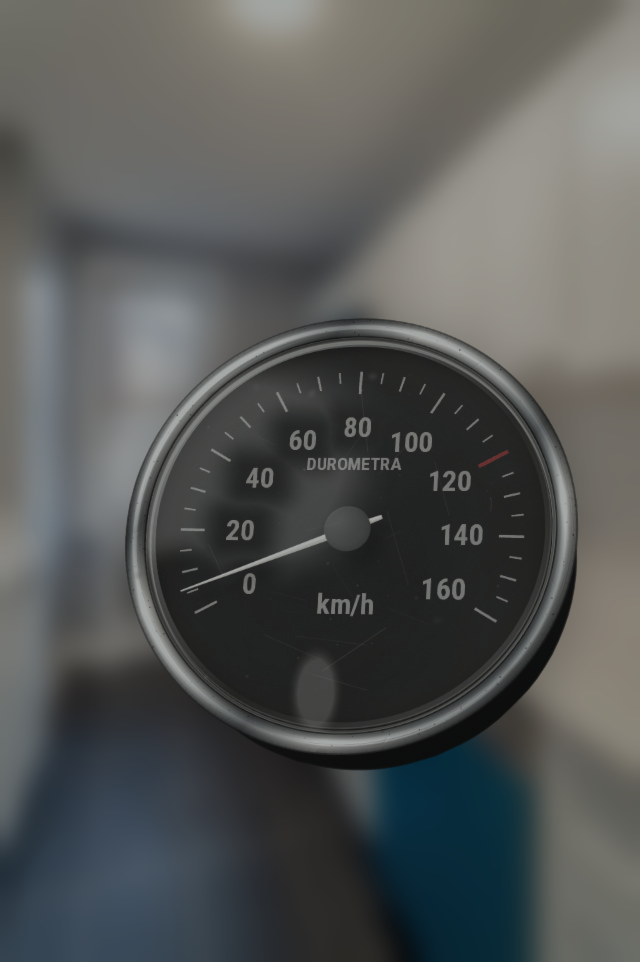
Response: 5km/h
